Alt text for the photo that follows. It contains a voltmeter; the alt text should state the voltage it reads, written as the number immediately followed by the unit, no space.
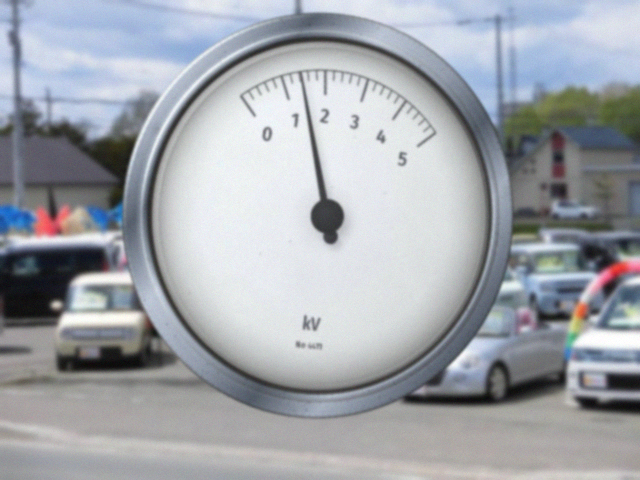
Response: 1.4kV
